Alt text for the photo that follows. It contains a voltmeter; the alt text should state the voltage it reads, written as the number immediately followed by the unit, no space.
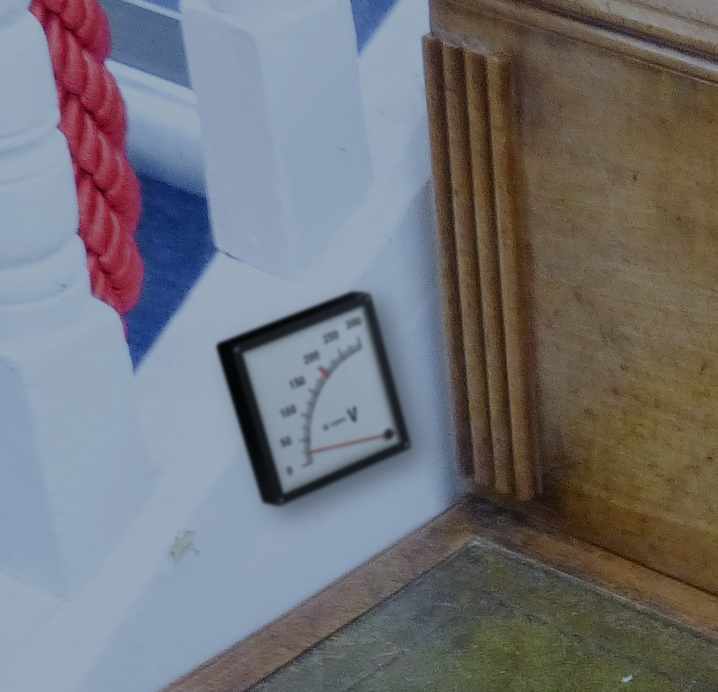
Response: 25V
